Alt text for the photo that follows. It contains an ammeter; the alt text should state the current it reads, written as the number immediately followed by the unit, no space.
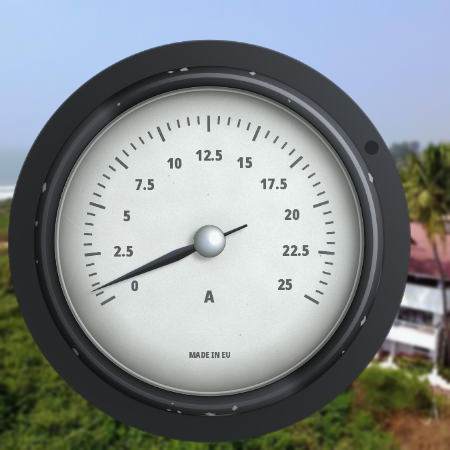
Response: 0.75A
